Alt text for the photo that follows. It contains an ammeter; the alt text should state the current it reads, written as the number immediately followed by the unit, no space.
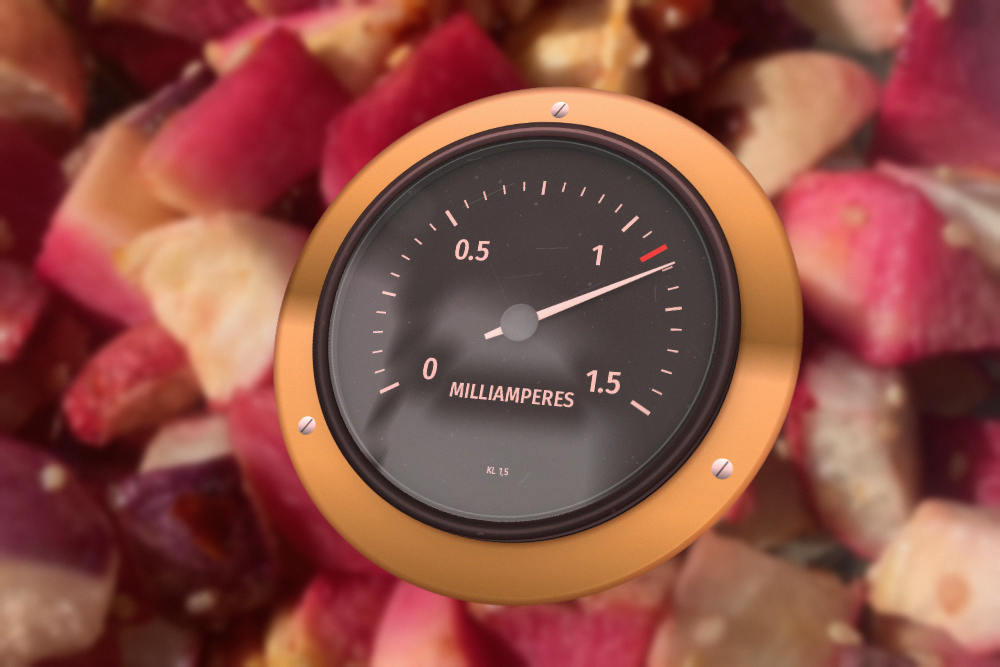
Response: 1.15mA
